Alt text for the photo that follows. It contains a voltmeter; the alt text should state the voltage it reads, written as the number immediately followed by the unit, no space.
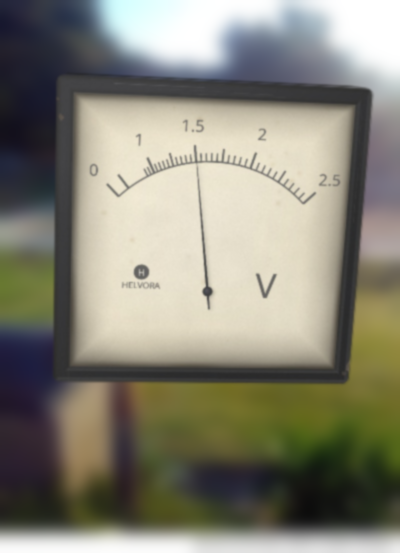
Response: 1.5V
